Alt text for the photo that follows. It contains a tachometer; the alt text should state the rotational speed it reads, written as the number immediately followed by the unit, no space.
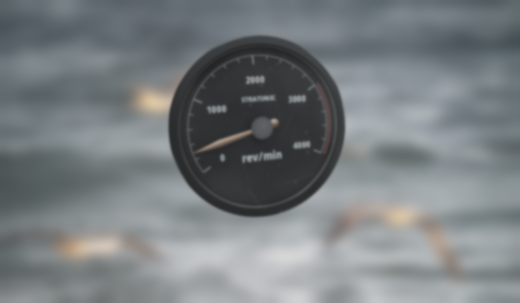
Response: 300rpm
